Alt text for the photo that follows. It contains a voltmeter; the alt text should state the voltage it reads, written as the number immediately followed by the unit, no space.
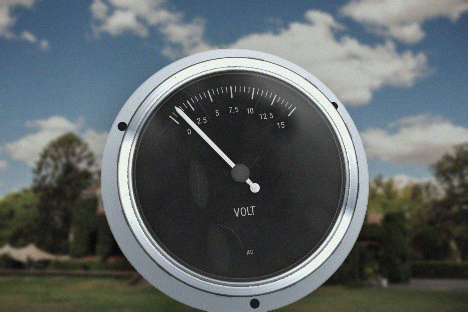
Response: 1V
